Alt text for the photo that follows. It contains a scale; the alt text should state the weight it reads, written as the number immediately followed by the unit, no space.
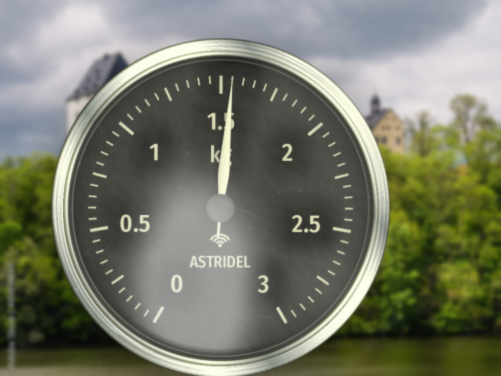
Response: 1.55kg
